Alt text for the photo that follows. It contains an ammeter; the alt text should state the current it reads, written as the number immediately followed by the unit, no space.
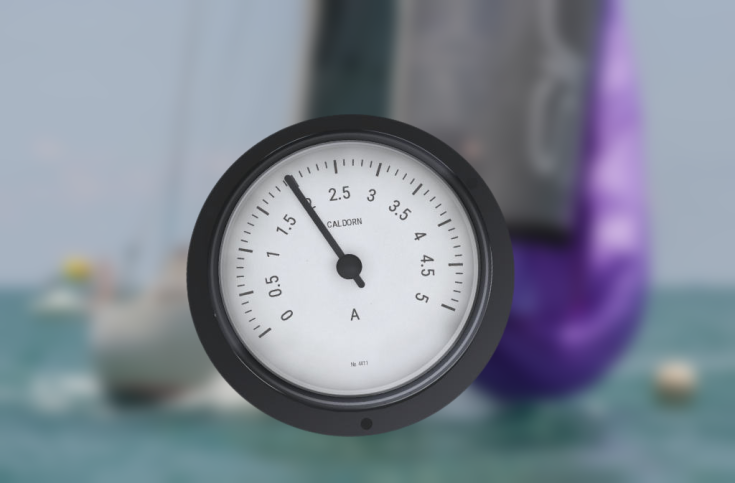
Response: 1.95A
